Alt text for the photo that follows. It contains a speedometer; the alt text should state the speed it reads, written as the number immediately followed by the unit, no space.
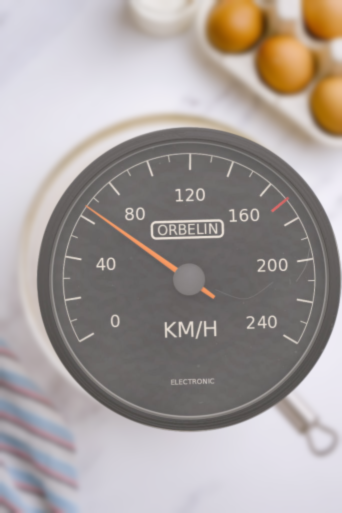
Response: 65km/h
